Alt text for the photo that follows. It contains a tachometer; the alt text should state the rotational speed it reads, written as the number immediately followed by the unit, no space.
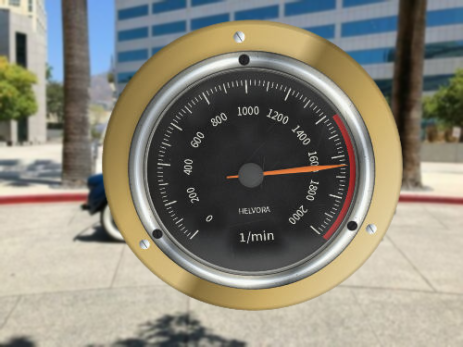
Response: 1640rpm
